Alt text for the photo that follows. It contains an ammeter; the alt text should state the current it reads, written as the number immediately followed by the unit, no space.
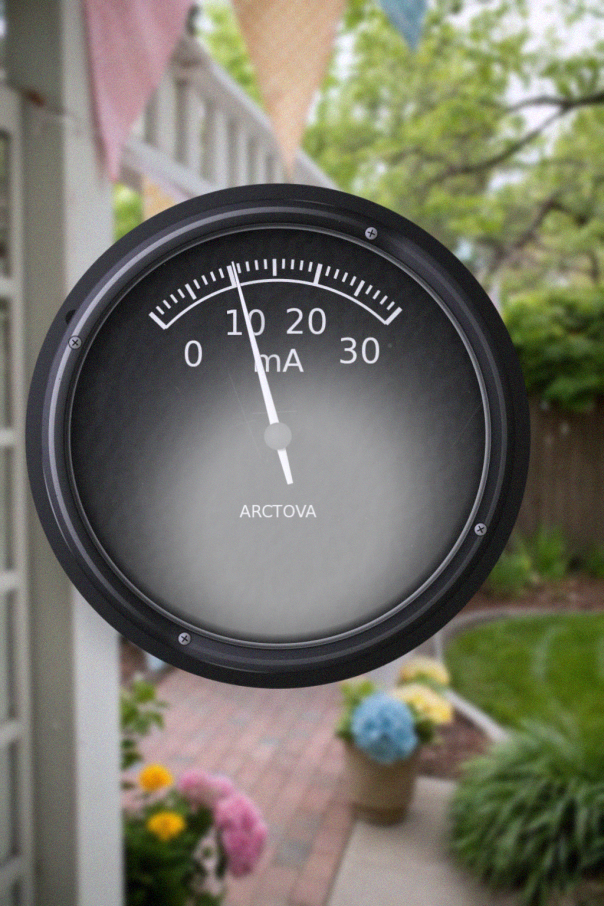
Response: 10.5mA
